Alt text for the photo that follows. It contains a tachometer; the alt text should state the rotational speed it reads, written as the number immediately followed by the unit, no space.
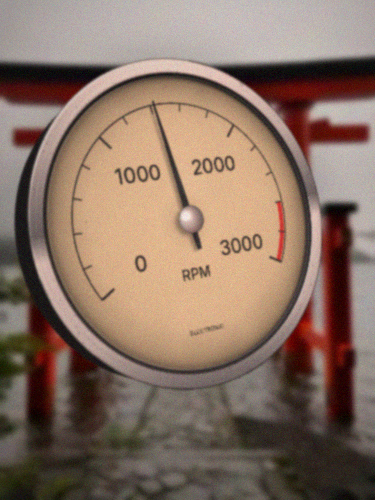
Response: 1400rpm
